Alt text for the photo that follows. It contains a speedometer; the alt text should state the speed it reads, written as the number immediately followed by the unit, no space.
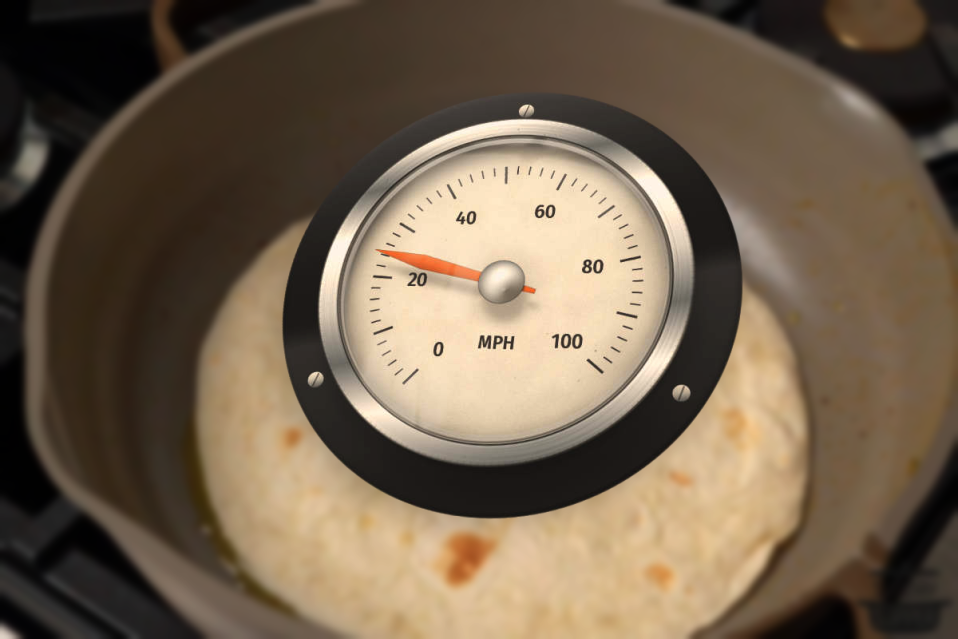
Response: 24mph
